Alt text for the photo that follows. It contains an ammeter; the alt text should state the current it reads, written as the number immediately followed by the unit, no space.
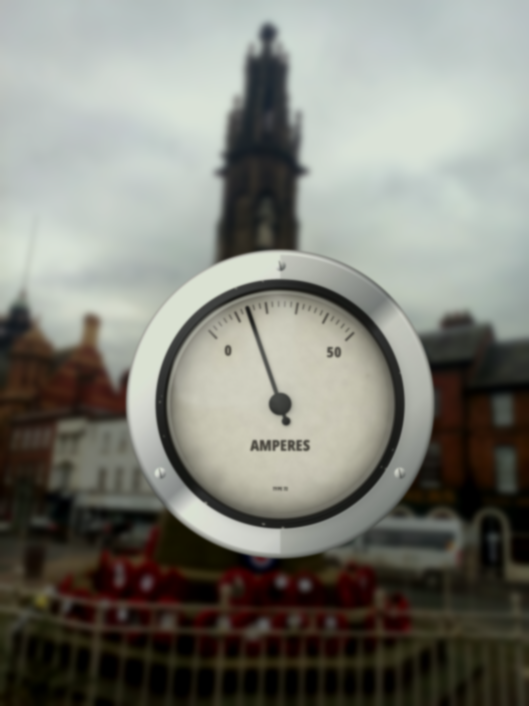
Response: 14A
